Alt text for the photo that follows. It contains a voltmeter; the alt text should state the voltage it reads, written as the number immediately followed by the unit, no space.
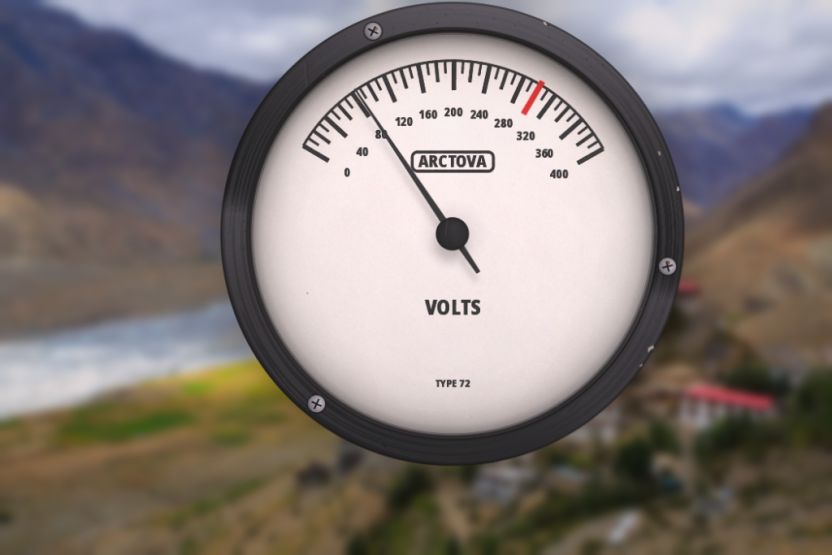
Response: 85V
